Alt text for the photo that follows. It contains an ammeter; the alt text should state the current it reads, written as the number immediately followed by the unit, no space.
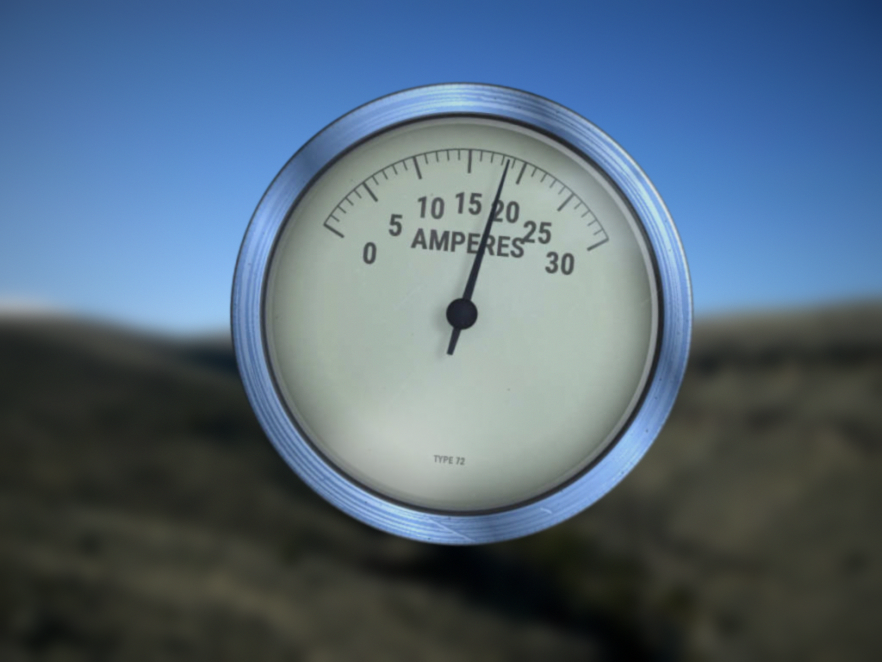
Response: 18.5A
